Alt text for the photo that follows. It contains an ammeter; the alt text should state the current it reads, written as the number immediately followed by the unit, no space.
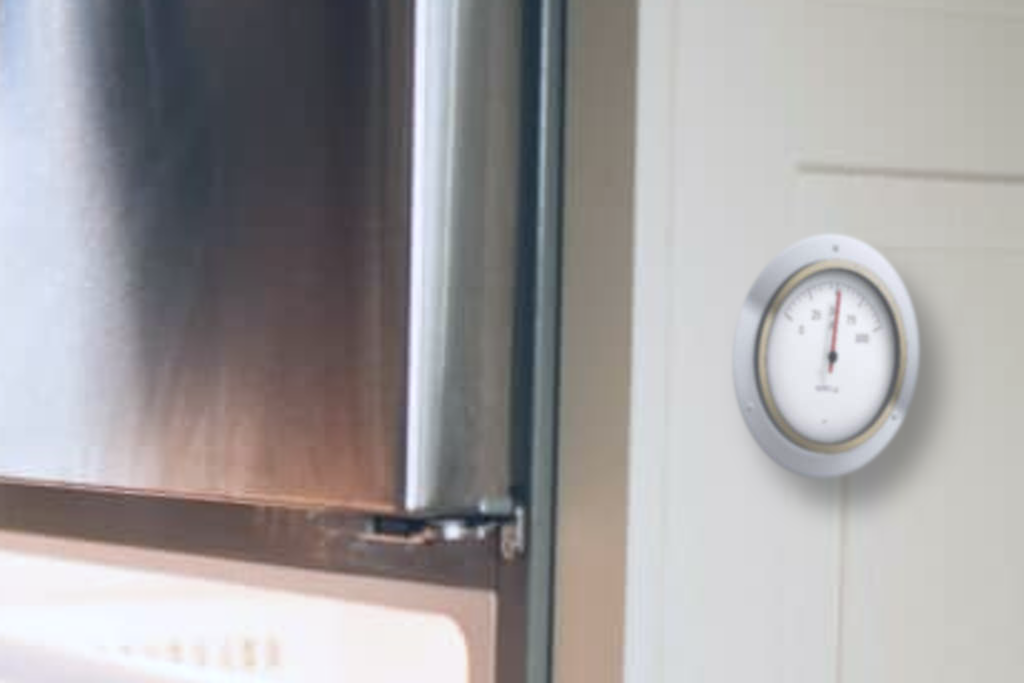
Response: 50A
